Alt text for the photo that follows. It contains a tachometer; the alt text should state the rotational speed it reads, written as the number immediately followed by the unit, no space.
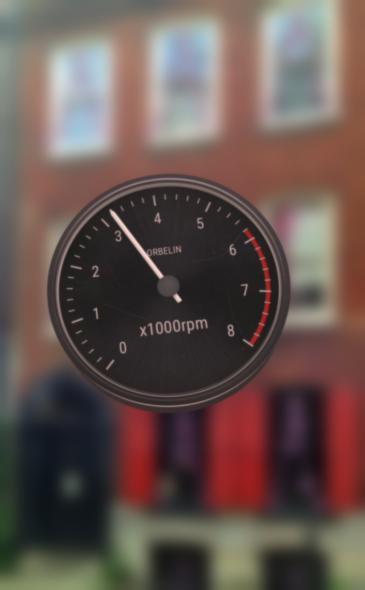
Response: 3200rpm
